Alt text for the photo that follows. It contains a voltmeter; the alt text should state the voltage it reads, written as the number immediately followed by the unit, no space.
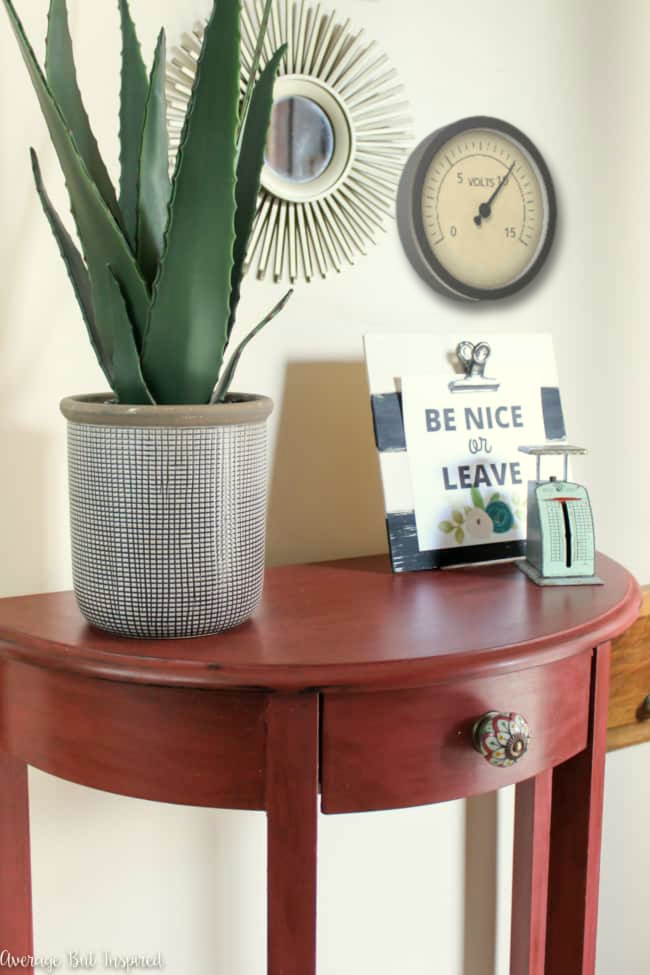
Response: 10V
